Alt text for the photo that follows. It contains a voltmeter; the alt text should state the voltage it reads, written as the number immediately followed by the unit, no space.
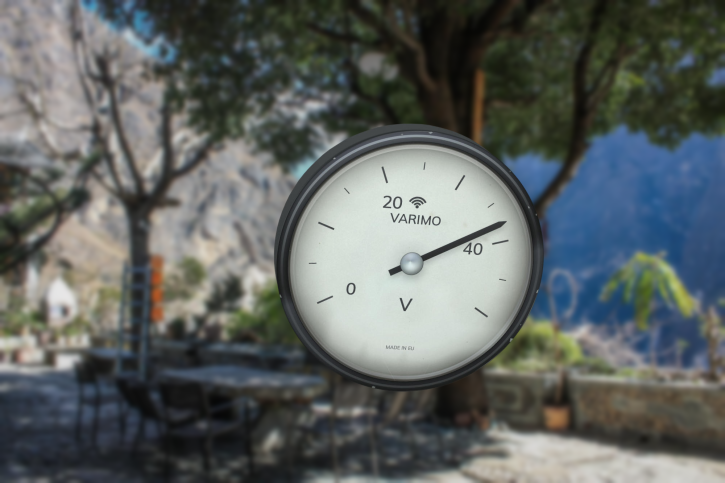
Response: 37.5V
